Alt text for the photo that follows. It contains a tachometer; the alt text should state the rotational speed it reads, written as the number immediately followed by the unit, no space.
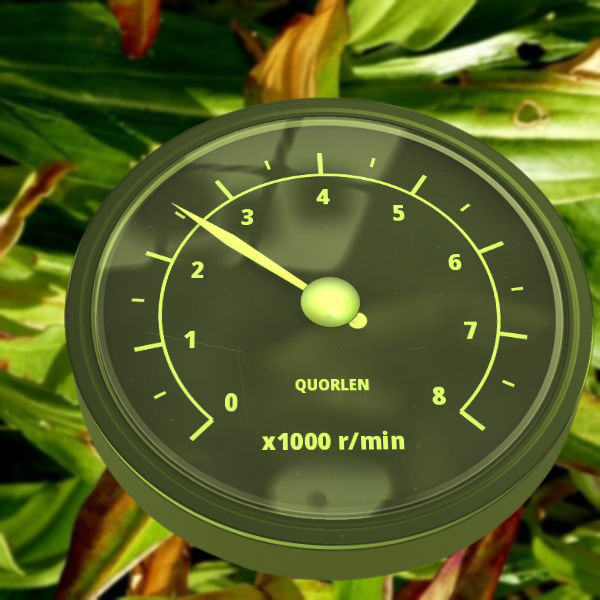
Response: 2500rpm
